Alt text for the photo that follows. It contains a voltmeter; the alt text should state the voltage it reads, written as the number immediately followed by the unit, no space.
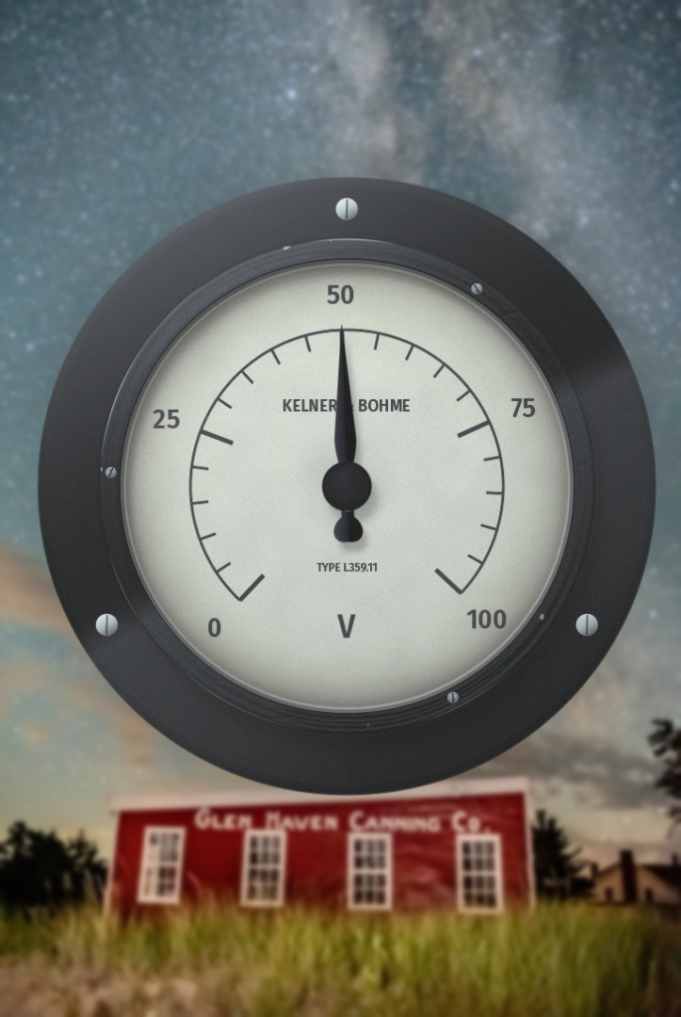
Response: 50V
